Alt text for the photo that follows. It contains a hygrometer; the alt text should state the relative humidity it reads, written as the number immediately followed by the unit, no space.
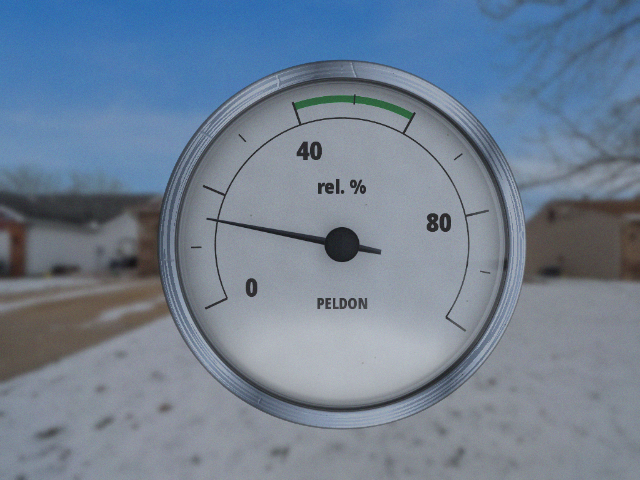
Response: 15%
